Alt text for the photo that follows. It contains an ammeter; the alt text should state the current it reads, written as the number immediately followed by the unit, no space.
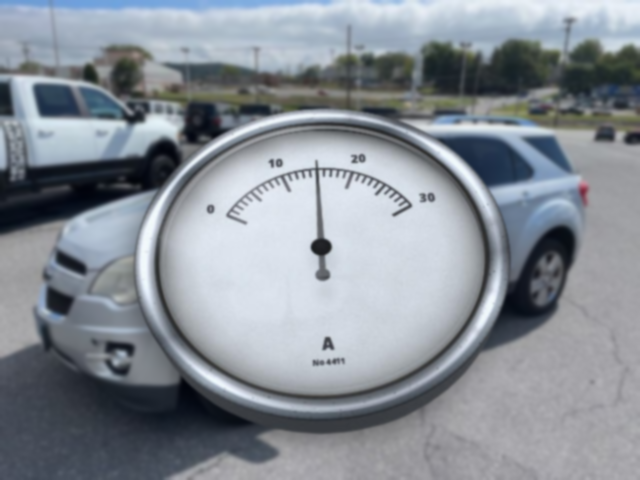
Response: 15A
